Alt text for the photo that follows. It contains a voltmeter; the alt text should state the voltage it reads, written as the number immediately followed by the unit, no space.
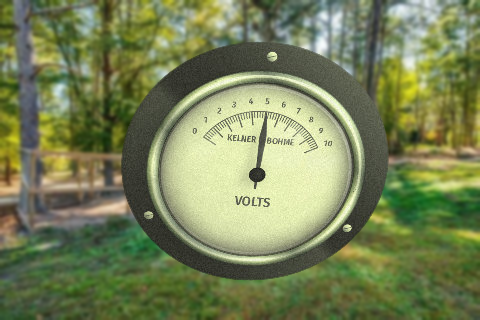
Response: 5V
